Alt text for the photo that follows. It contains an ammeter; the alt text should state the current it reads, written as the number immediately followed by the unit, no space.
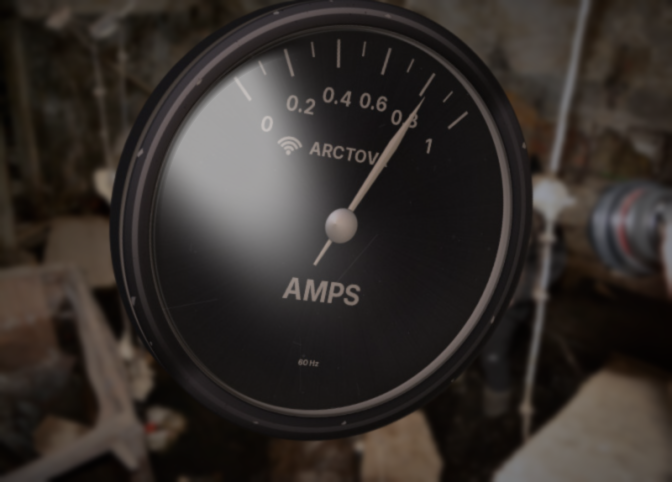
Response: 0.8A
